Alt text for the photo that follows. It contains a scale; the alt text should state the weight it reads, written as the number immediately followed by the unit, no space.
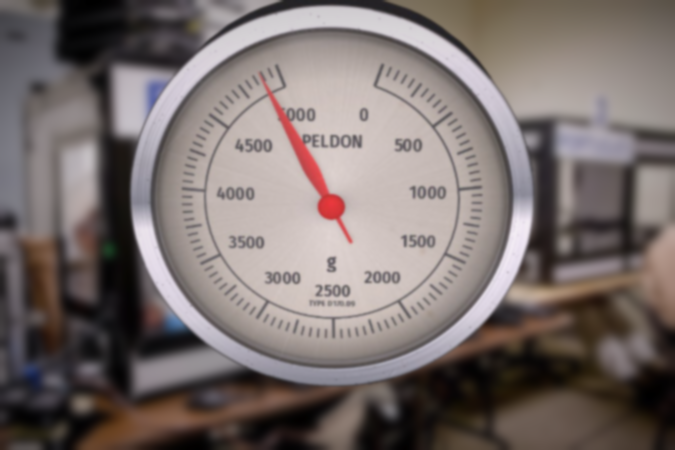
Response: 4900g
